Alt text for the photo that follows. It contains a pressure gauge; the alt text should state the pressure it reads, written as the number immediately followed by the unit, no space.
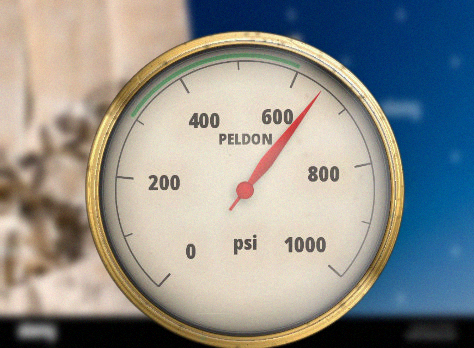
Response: 650psi
